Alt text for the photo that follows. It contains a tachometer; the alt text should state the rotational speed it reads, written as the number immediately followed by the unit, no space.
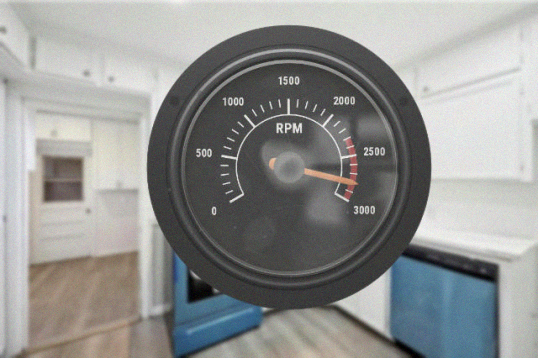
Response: 2800rpm
